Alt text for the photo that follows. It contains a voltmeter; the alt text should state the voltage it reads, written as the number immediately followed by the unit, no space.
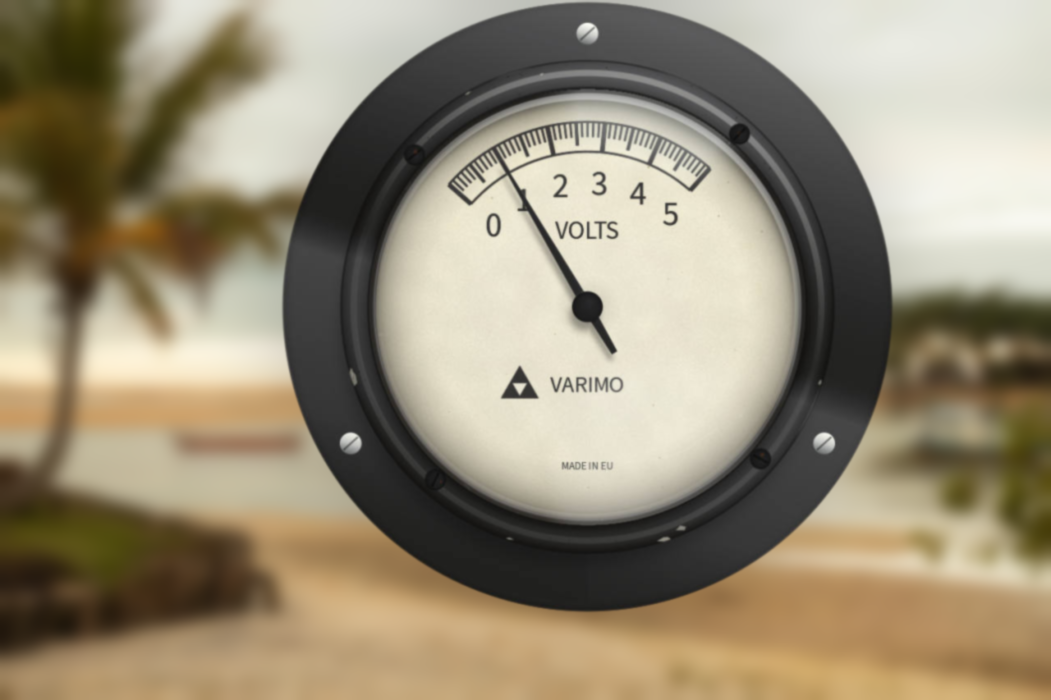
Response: 1V
